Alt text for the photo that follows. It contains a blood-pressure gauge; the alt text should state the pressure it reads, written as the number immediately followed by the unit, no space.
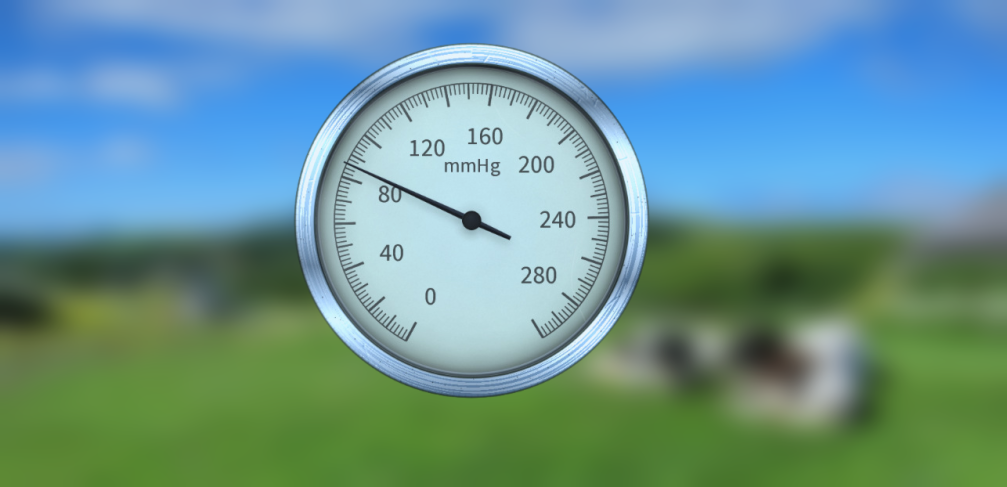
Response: 86mmHg
